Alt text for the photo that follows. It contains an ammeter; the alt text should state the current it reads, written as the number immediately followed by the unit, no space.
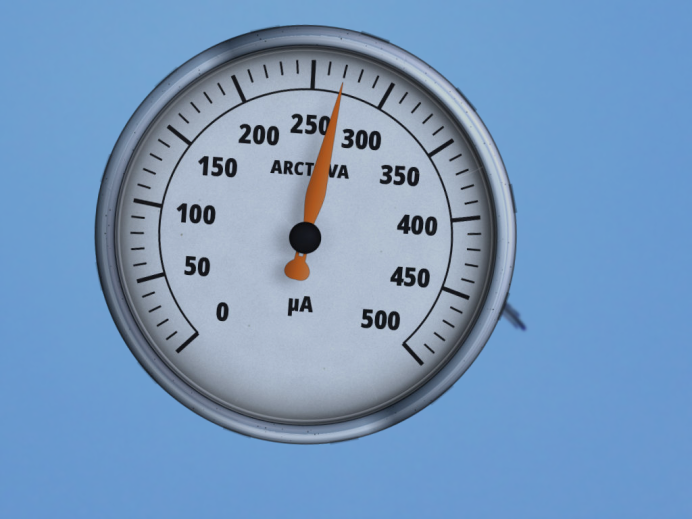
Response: 270µA
